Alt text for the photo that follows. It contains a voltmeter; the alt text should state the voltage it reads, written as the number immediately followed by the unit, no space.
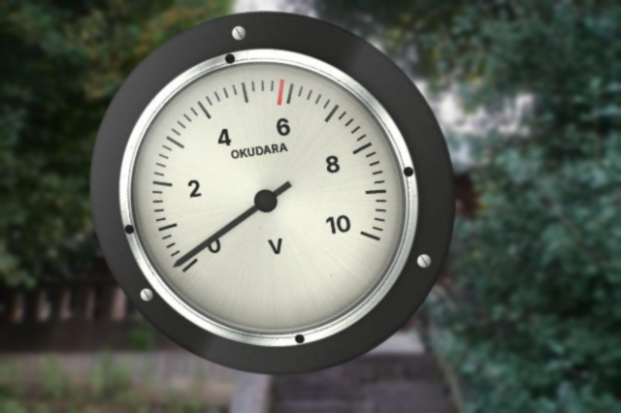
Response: 0.2V
